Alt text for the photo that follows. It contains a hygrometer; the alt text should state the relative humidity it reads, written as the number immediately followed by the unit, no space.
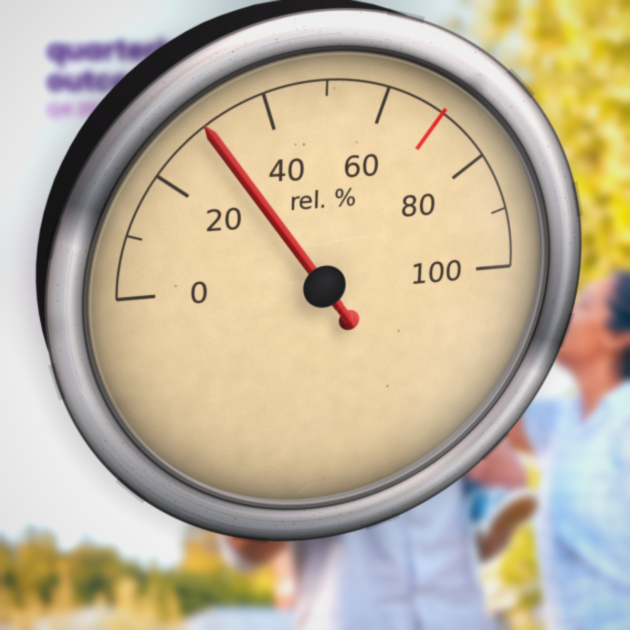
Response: 30%
